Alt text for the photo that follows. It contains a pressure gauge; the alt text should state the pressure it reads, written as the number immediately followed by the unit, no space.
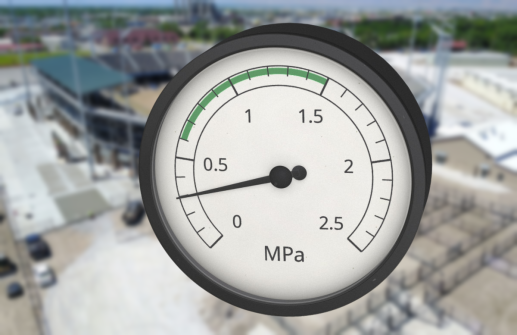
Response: 0.3MPa
